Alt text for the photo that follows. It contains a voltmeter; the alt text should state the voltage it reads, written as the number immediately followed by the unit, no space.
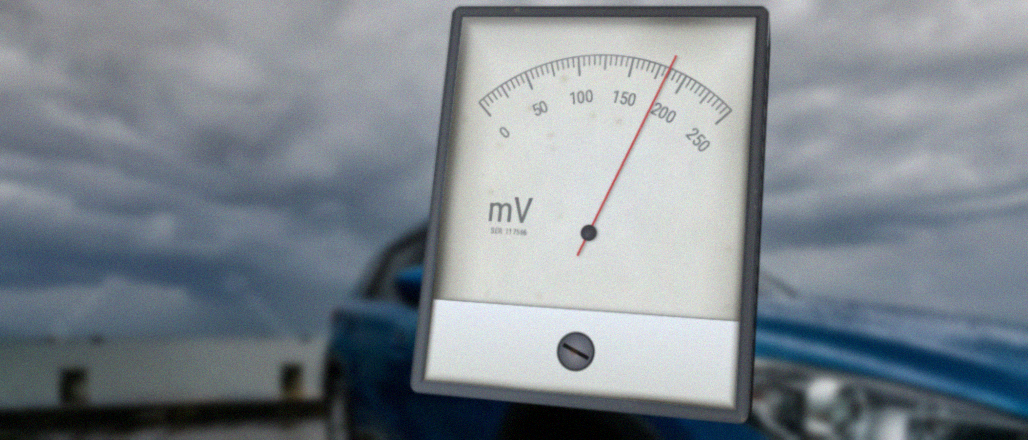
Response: 185mV
